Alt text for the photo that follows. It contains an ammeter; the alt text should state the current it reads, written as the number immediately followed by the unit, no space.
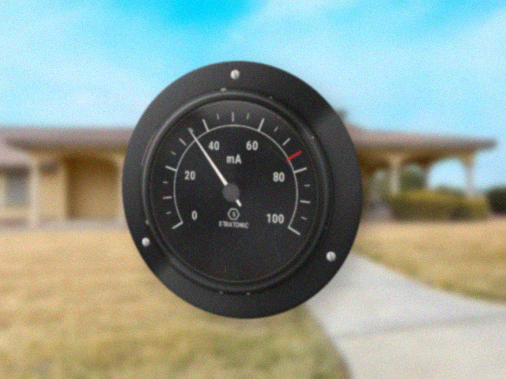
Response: 35mA
